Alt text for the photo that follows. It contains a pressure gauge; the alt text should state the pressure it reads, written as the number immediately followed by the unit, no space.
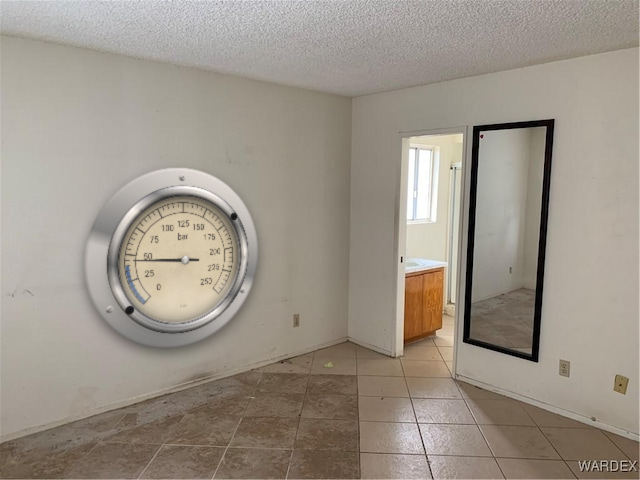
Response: 45bar
